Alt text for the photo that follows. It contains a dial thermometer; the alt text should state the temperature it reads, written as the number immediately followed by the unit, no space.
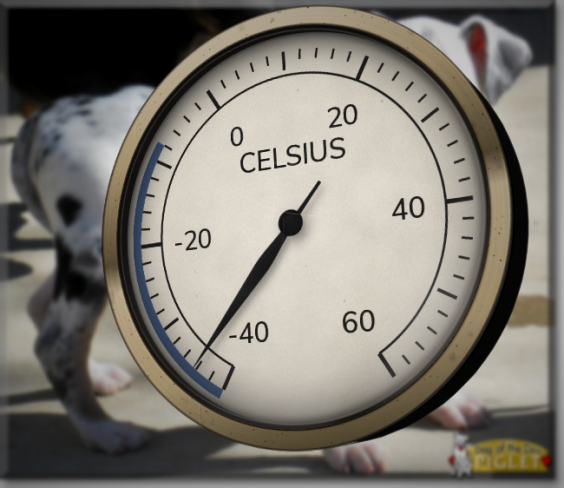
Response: -36°C
